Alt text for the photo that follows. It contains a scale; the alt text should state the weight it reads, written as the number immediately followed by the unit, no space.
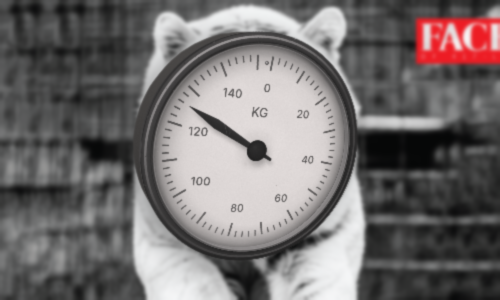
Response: 126kg
